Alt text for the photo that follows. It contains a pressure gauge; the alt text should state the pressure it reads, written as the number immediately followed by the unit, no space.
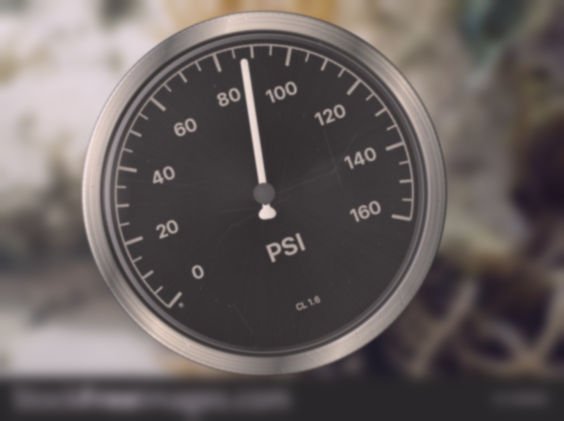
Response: 87.5psi
